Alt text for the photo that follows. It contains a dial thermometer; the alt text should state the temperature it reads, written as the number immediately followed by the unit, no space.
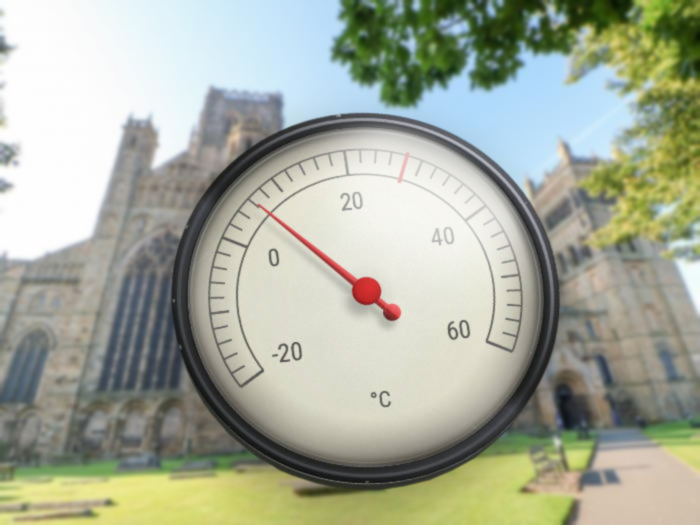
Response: 6°C
